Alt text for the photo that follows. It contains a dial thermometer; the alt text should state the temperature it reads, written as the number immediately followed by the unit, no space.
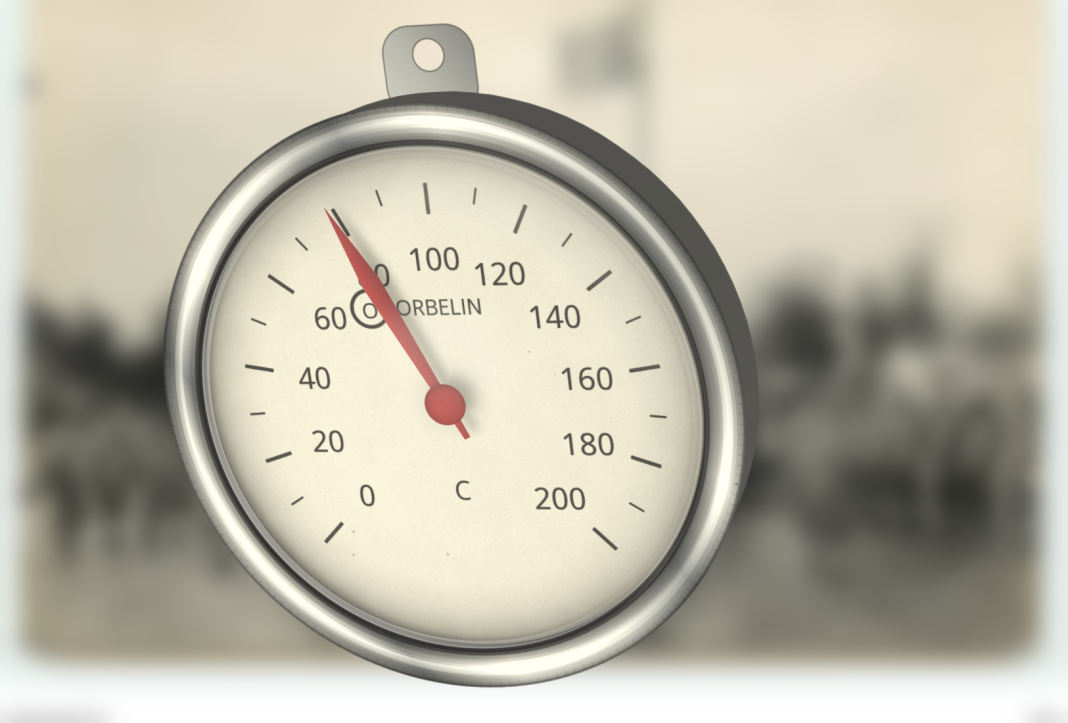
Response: 80°C
